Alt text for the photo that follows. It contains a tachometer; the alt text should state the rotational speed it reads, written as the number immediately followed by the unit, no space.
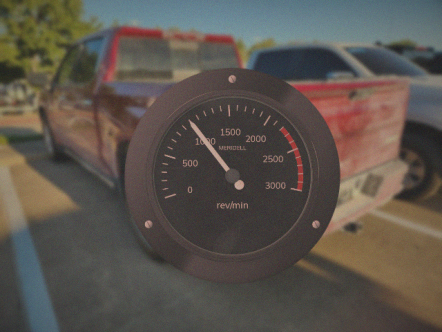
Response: 1000rpm
